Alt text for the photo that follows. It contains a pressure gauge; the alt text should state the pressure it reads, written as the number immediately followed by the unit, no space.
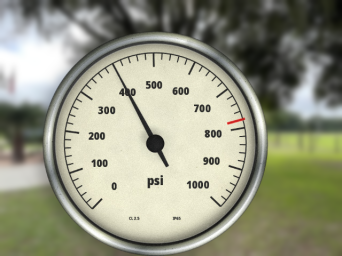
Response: 400psi
